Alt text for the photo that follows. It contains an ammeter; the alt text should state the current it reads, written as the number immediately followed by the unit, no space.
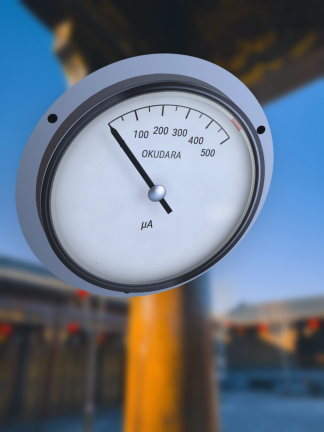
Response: 0µA
